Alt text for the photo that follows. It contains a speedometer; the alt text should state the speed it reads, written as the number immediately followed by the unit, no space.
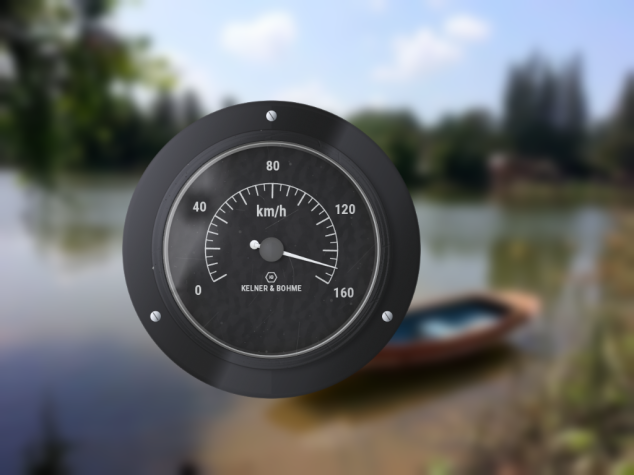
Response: 150km/h
